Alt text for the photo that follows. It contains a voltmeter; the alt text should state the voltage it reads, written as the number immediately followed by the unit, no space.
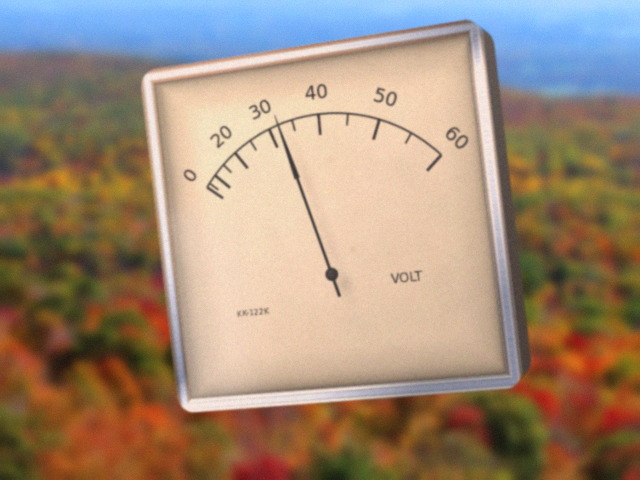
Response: 32.5V
